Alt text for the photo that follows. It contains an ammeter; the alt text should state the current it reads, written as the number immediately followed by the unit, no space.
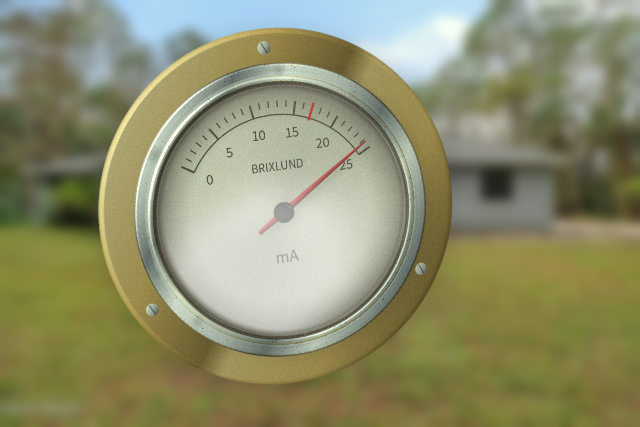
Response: 24mA
